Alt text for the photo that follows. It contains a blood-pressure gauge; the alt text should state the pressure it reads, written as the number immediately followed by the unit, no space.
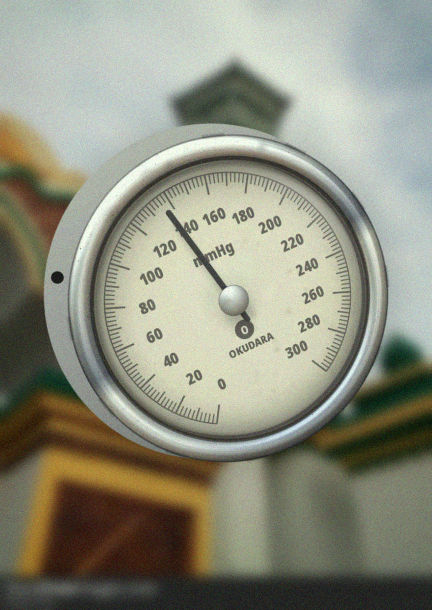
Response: 136mmHg
